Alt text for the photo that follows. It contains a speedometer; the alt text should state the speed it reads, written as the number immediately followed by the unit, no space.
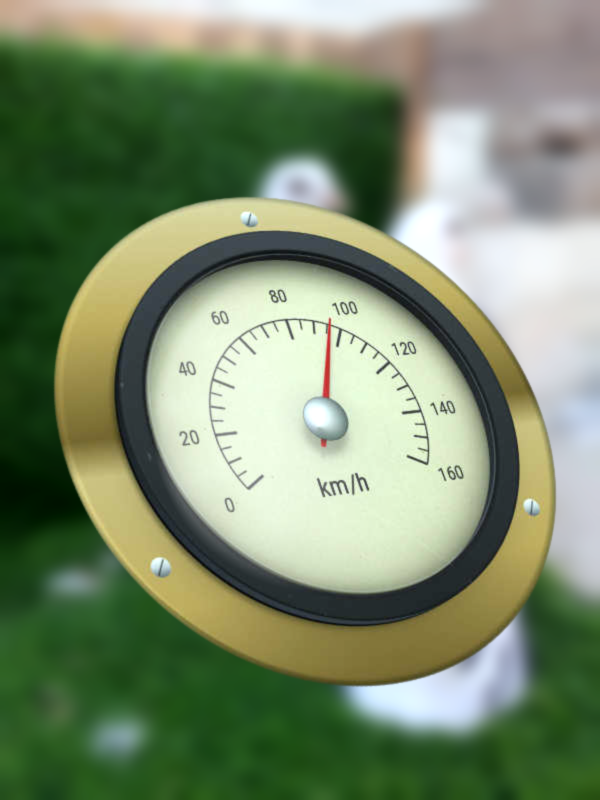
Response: 95km/h
